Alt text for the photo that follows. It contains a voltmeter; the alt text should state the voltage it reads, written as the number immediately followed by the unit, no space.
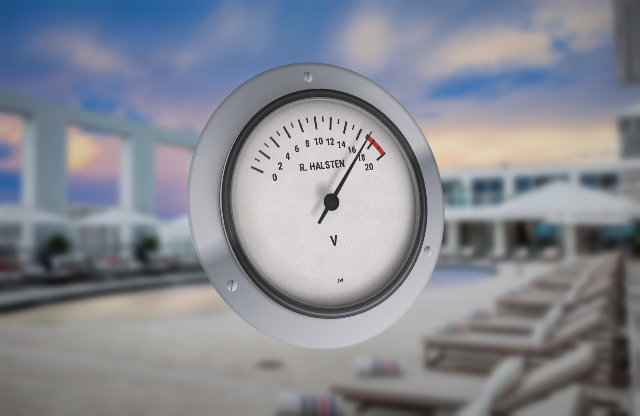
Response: 17V
